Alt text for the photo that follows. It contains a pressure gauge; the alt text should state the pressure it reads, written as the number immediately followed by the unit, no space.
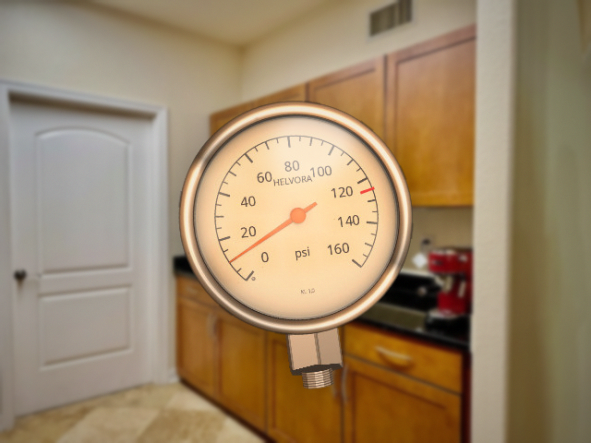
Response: 10psi
